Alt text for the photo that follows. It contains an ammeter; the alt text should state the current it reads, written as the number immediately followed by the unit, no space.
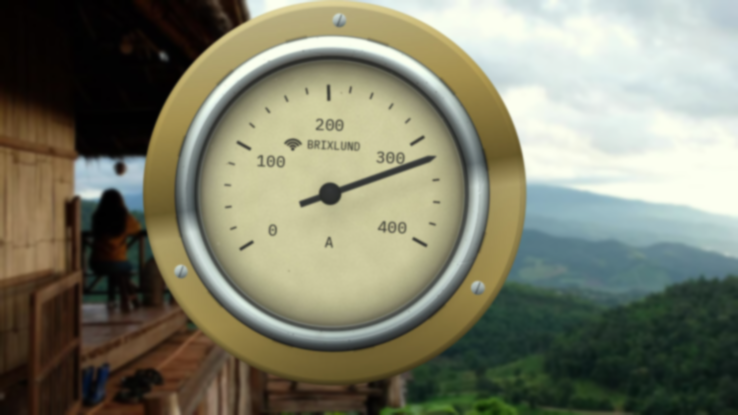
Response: 320A
